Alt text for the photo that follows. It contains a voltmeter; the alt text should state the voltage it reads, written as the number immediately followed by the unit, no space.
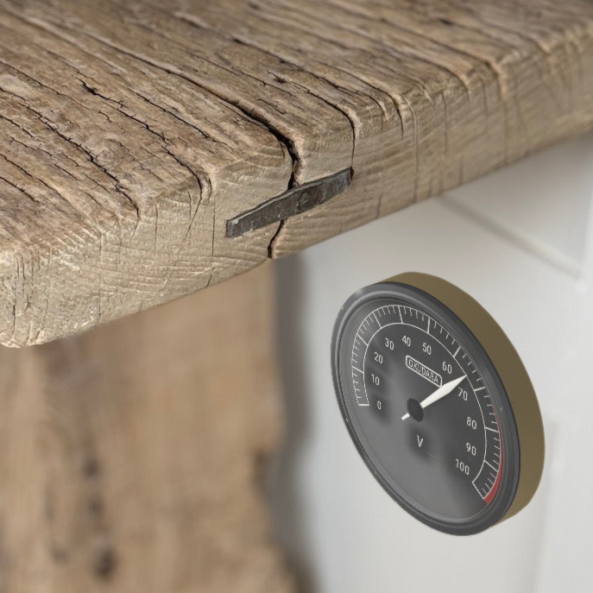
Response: 66V
